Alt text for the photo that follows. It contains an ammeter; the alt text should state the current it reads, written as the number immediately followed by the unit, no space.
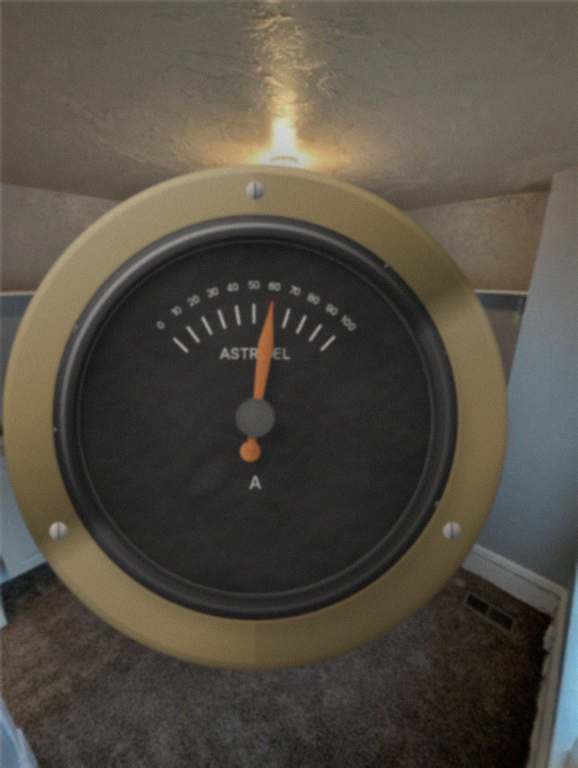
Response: 60A
